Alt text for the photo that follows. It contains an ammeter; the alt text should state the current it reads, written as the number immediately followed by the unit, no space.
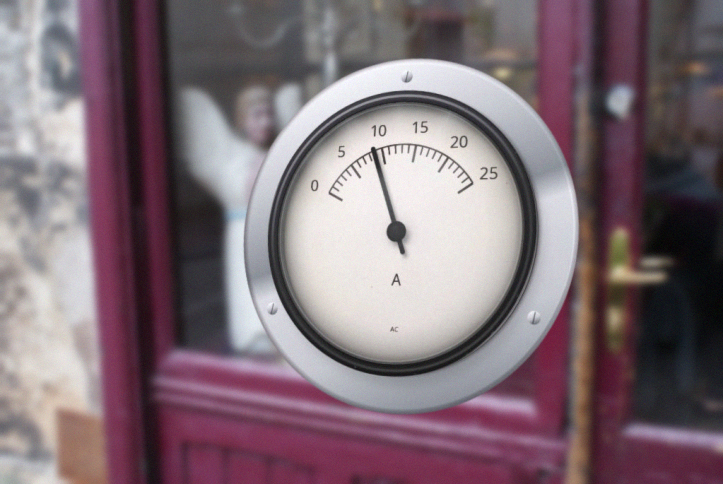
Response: 9A
